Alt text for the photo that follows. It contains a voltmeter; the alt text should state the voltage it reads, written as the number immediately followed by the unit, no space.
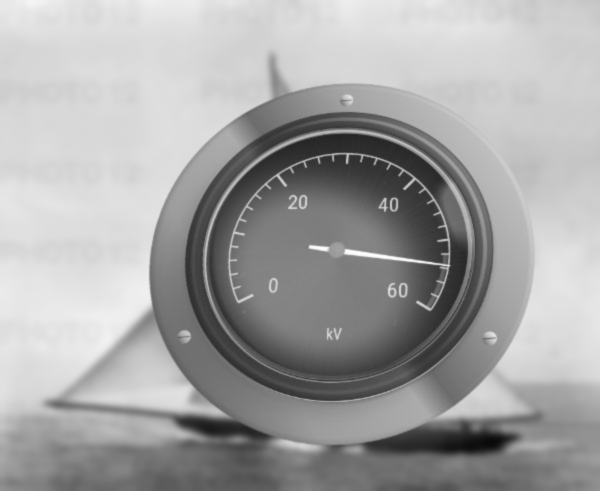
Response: 54kV
